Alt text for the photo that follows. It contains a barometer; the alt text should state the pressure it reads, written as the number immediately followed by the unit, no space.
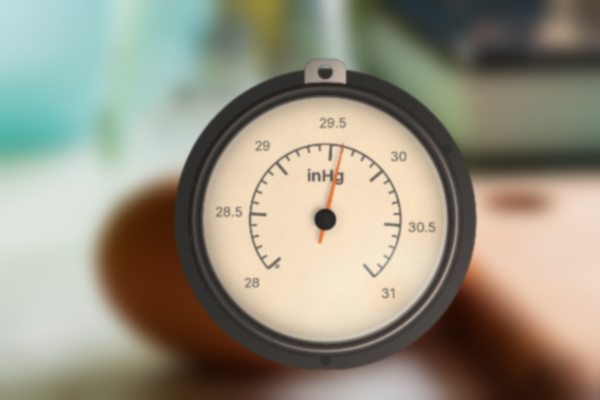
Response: 29.6inHg
